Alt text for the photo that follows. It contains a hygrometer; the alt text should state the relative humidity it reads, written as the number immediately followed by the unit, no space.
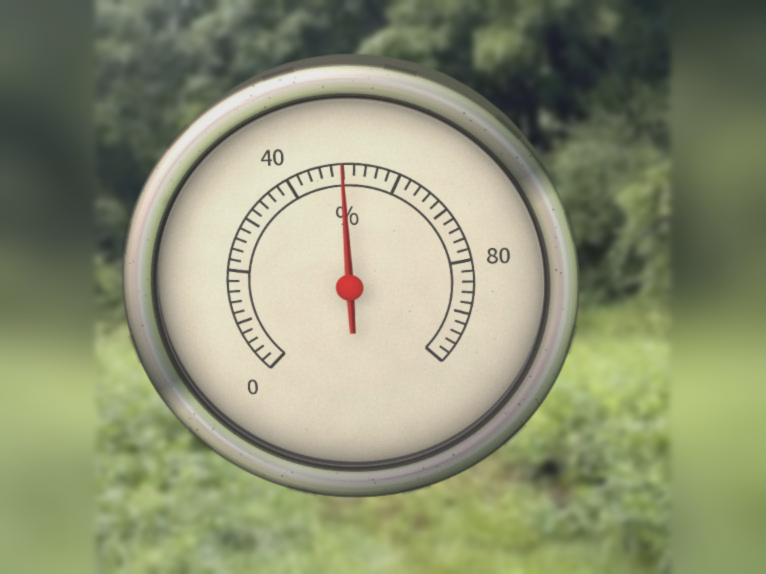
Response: 50%
